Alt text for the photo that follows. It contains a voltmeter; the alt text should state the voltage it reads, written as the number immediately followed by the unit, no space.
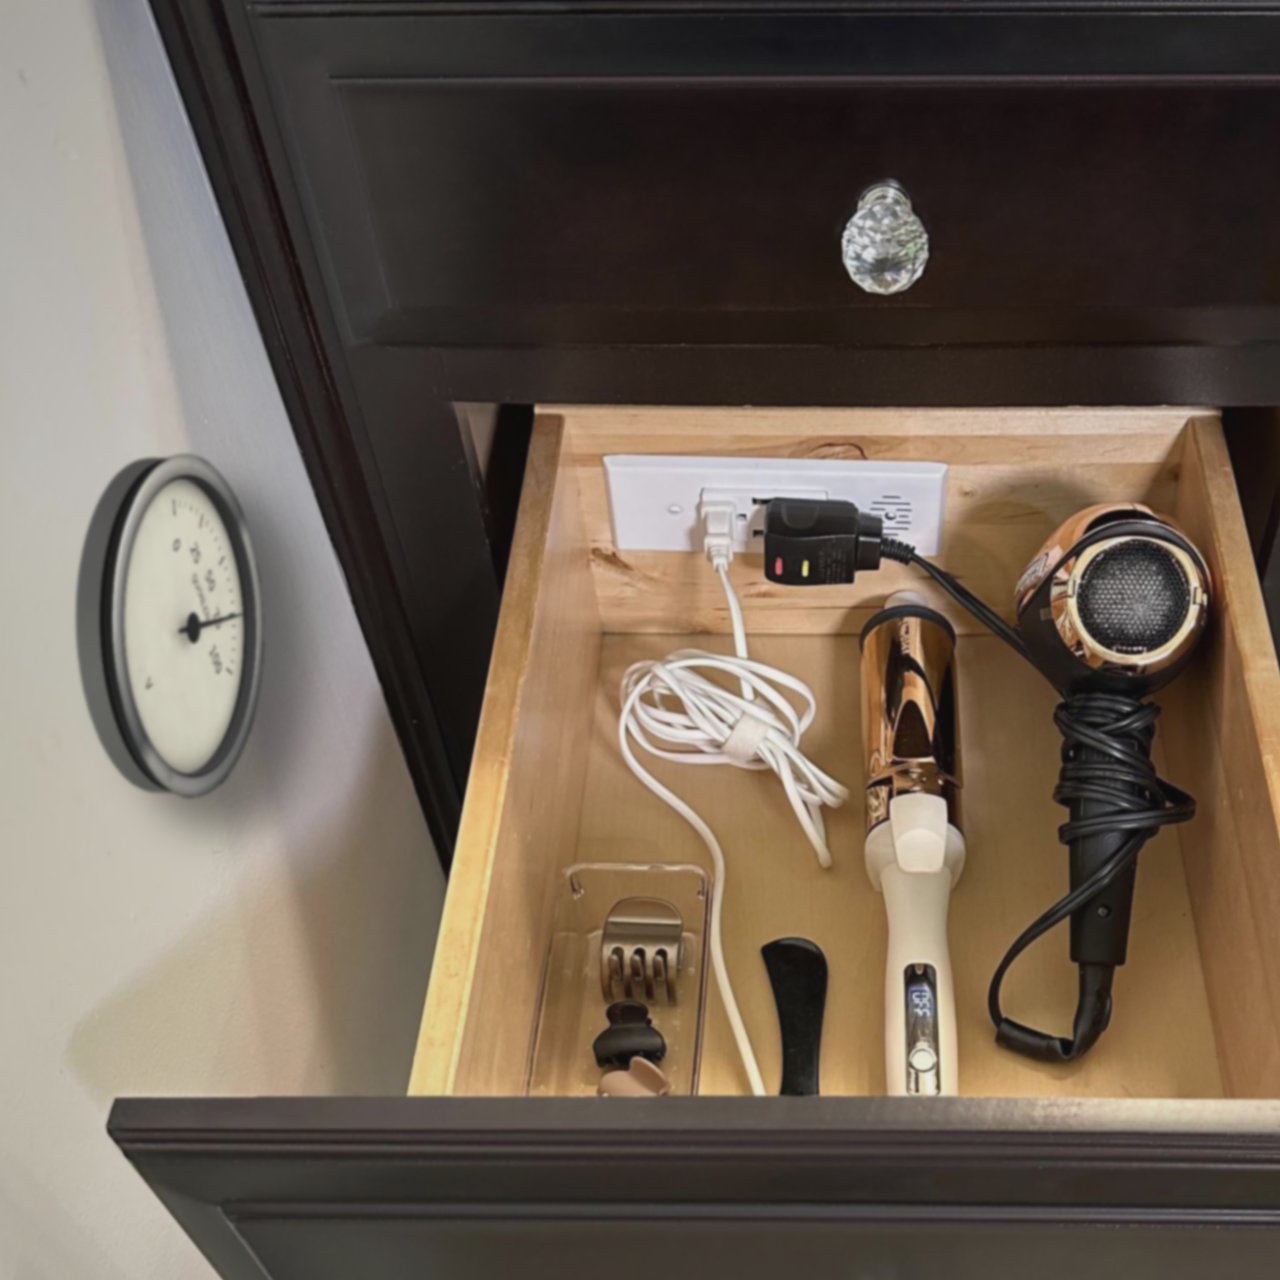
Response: 75V
